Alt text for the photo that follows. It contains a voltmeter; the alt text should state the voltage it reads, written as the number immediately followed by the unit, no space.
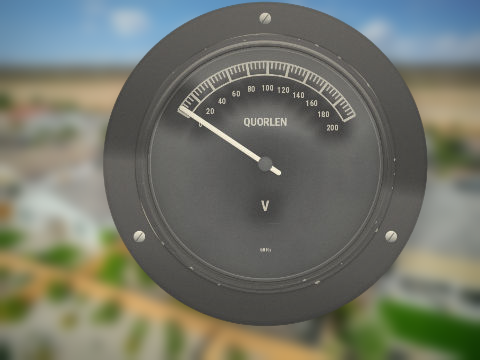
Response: 4V
